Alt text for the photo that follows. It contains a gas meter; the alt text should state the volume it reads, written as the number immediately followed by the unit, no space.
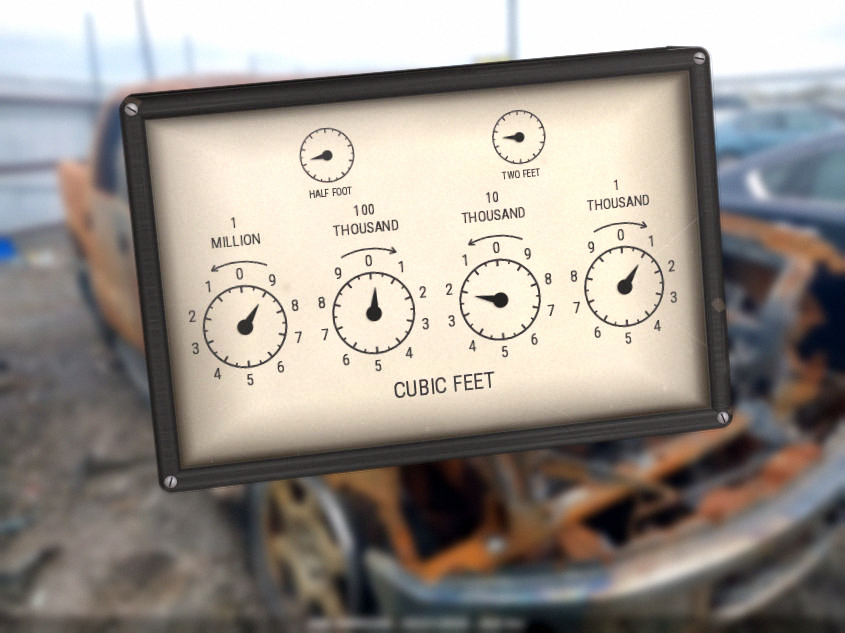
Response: 902100ft³
